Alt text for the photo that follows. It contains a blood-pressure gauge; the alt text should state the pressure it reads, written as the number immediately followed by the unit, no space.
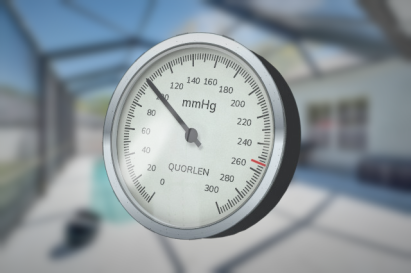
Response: 100mmHg
